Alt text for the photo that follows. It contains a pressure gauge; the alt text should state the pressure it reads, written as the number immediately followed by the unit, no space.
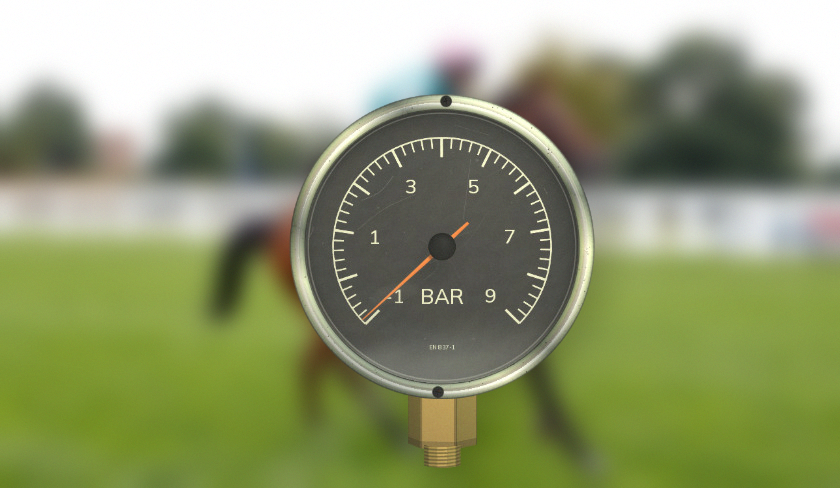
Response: -0.9bar
